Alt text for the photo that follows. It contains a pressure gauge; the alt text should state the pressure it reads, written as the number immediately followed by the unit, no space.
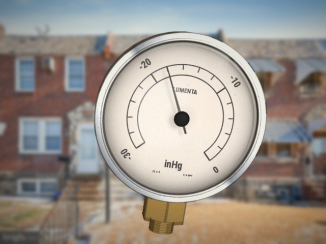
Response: -18inHg
